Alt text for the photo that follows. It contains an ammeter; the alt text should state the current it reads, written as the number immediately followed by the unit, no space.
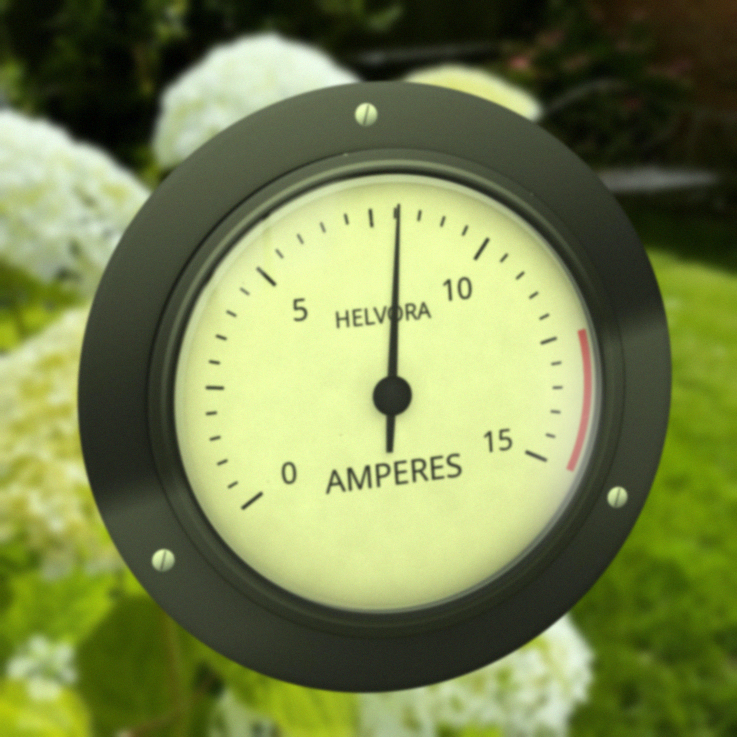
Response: 8A
